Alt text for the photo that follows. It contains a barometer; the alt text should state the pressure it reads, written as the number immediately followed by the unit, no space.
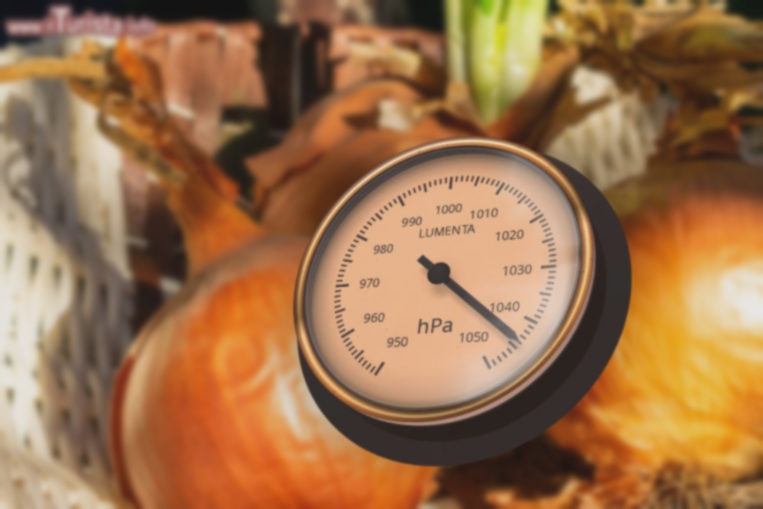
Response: 1044hPa
